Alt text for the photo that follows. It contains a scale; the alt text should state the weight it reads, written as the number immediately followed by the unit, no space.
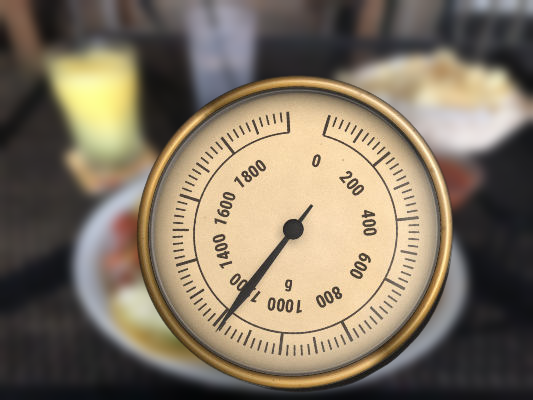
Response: 1180g
